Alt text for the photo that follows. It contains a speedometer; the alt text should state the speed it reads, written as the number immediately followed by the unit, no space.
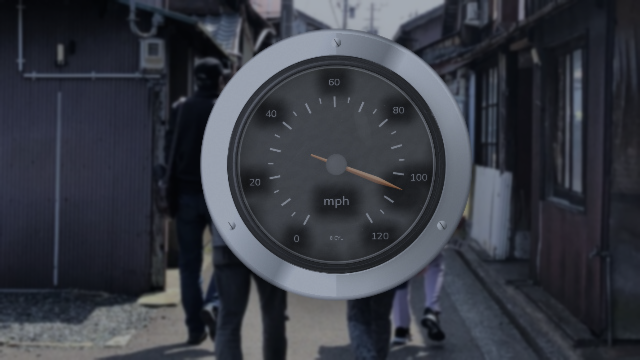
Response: 105mph
